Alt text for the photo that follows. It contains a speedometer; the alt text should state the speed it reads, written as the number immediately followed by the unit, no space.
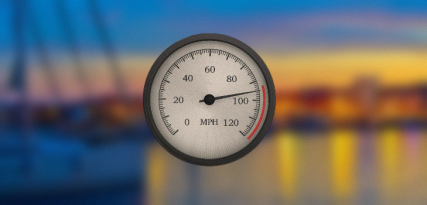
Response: 95mph
